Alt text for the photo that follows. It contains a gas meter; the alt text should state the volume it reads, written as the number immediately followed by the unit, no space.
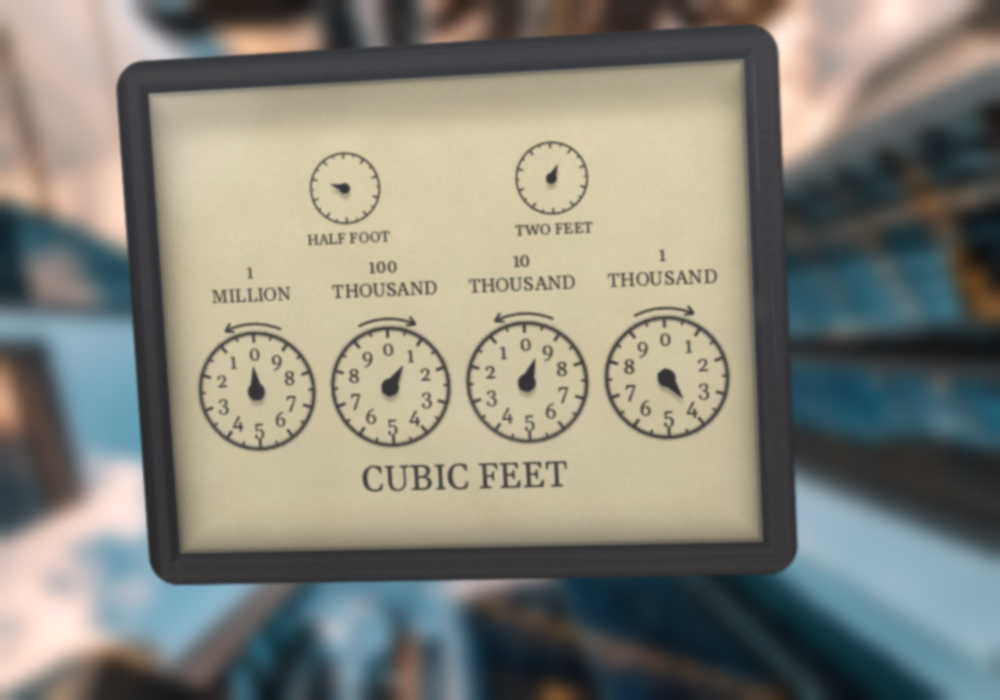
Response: 9400ft³
